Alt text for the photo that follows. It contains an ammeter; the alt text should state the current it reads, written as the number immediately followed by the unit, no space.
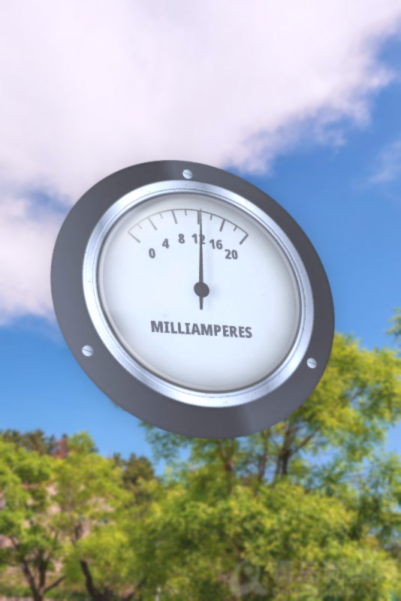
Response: 12mA
